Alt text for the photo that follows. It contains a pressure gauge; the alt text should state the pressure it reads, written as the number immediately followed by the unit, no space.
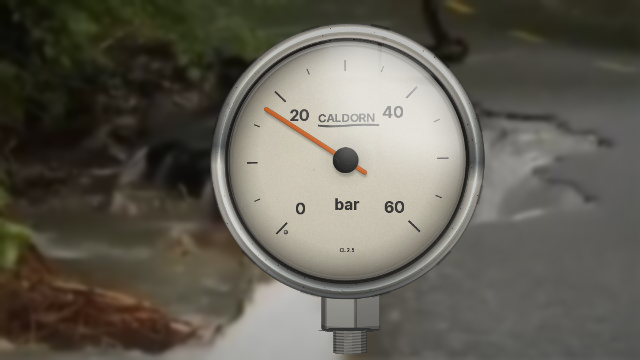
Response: 17.5bar
